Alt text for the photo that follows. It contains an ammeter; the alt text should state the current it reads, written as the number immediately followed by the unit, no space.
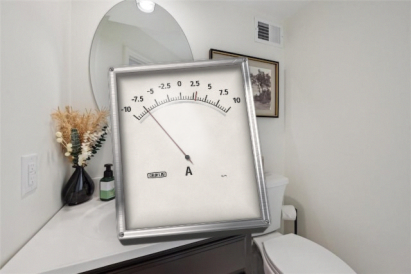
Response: -7.5A
